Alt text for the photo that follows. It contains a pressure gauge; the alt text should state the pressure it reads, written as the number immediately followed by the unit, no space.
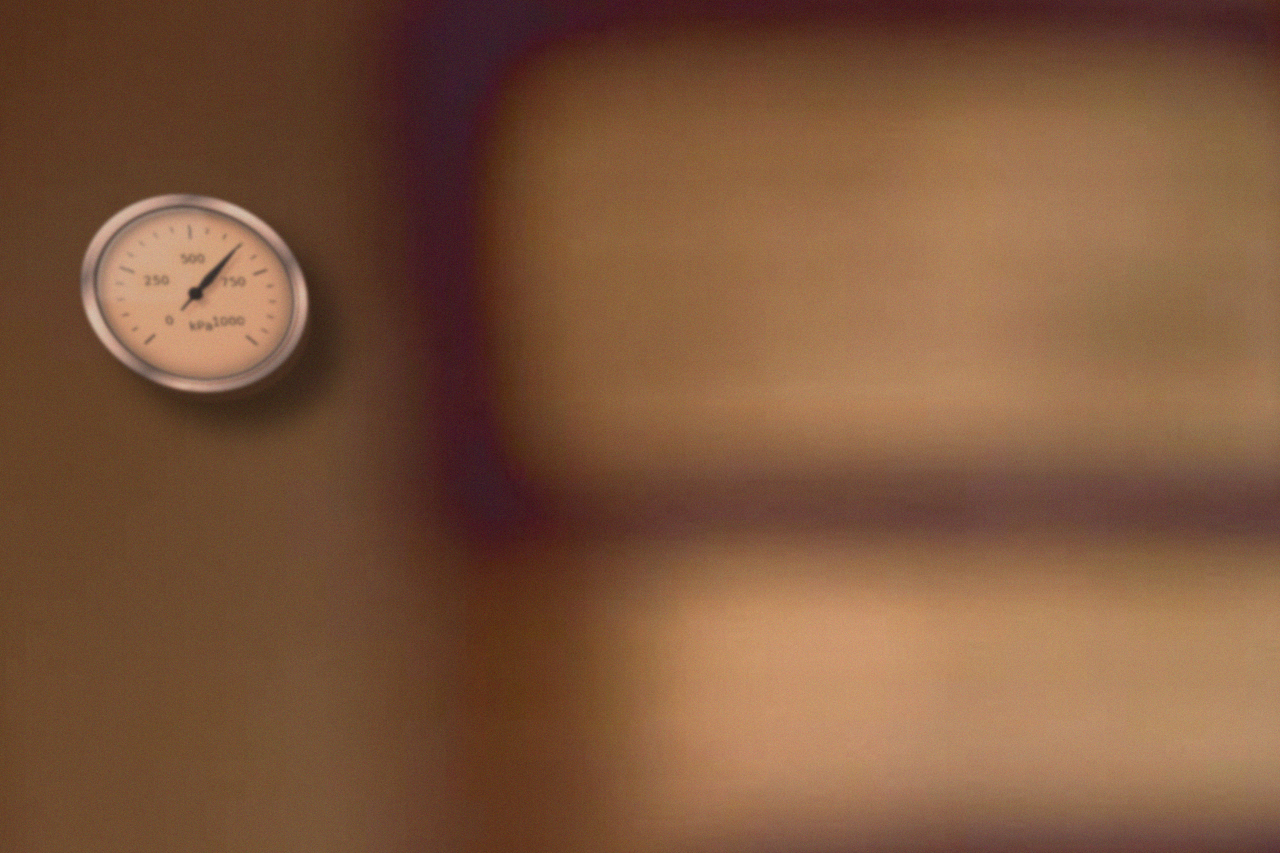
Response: 650kPa
